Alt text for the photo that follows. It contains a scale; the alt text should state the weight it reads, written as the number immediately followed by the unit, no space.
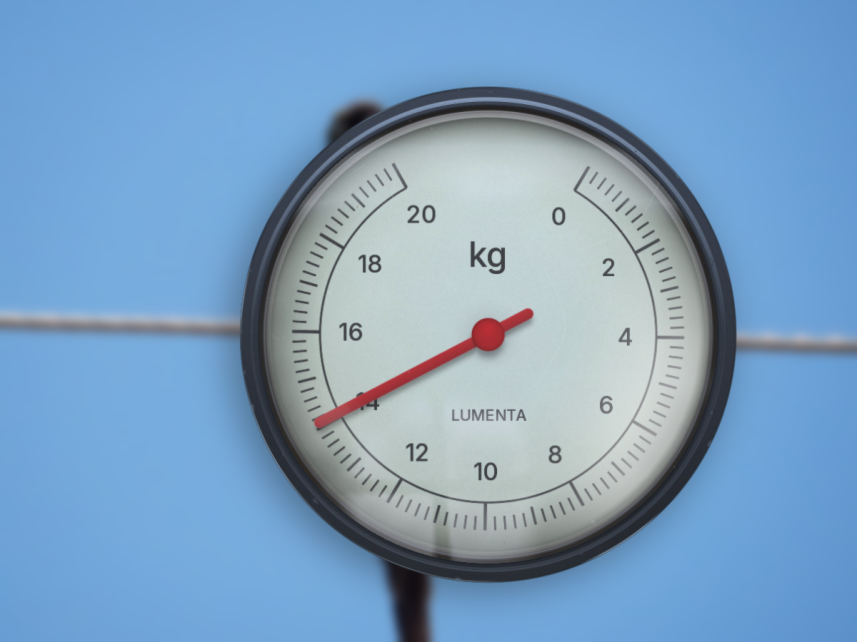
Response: 14.1kg
